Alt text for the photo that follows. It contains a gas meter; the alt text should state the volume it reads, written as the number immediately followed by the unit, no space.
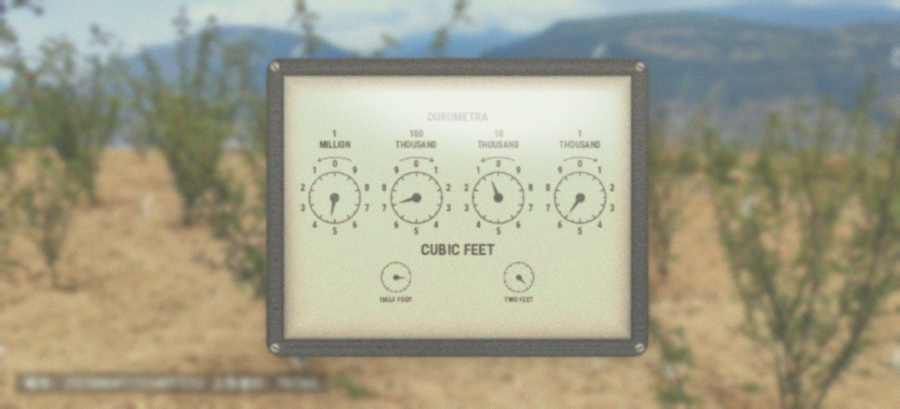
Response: 470600ft³
